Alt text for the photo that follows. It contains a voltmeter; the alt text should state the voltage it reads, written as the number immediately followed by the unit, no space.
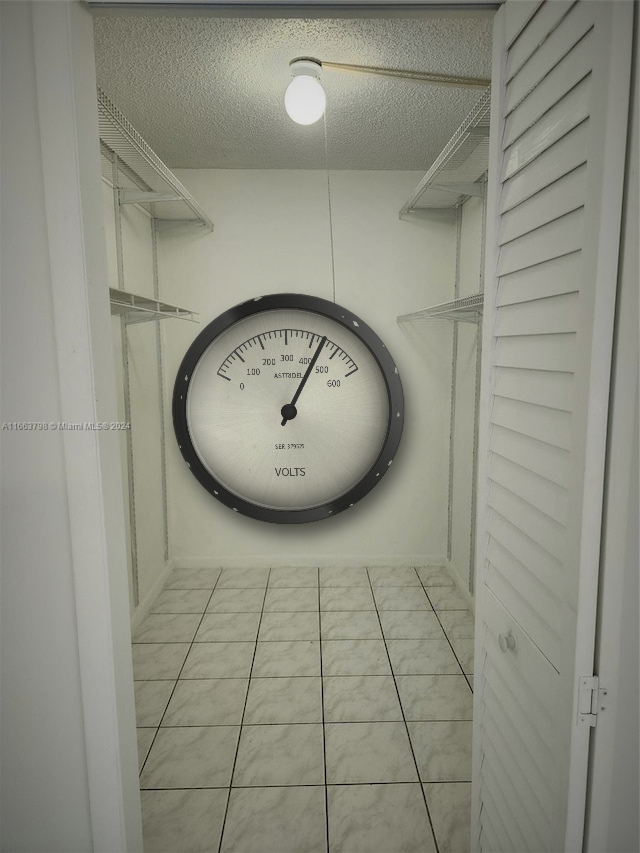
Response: 440V
